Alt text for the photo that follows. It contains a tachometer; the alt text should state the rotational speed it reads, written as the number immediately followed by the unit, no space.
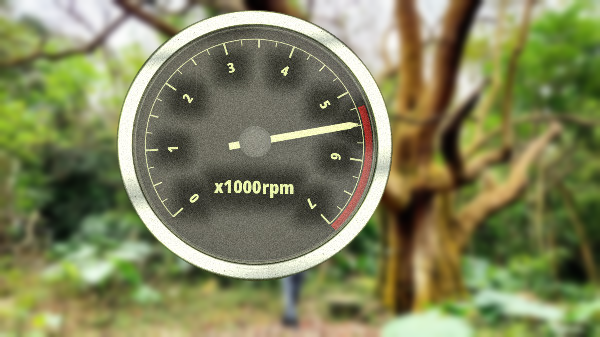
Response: 5500rpm
